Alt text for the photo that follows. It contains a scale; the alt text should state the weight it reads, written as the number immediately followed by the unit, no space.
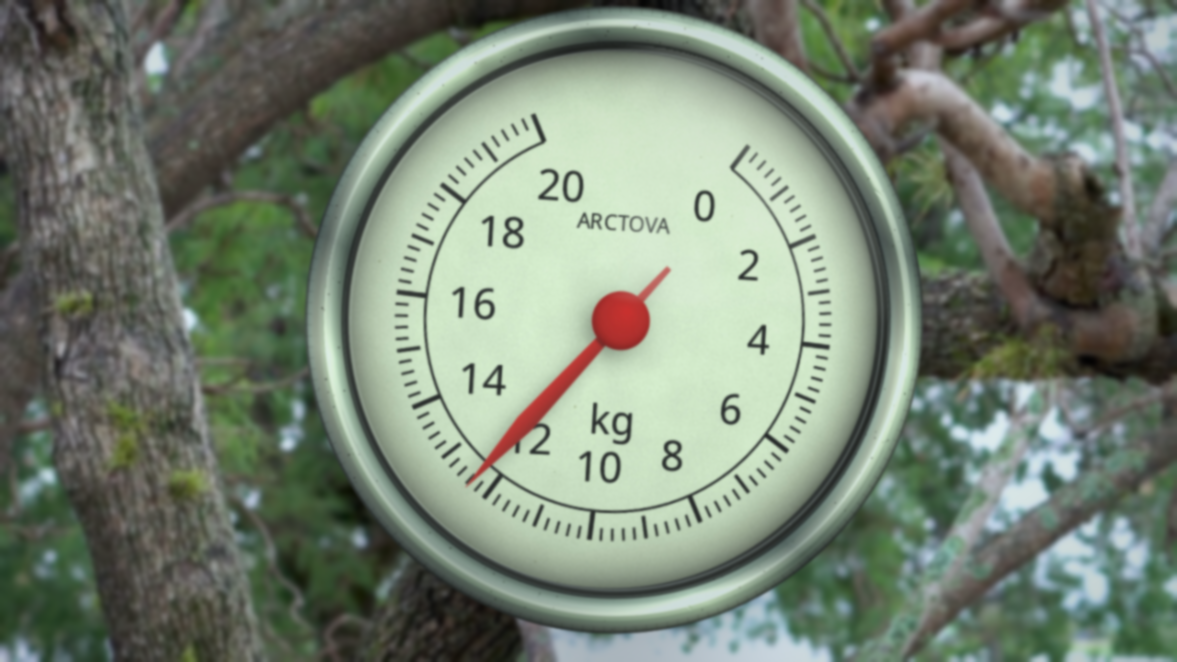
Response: 12.4kg
